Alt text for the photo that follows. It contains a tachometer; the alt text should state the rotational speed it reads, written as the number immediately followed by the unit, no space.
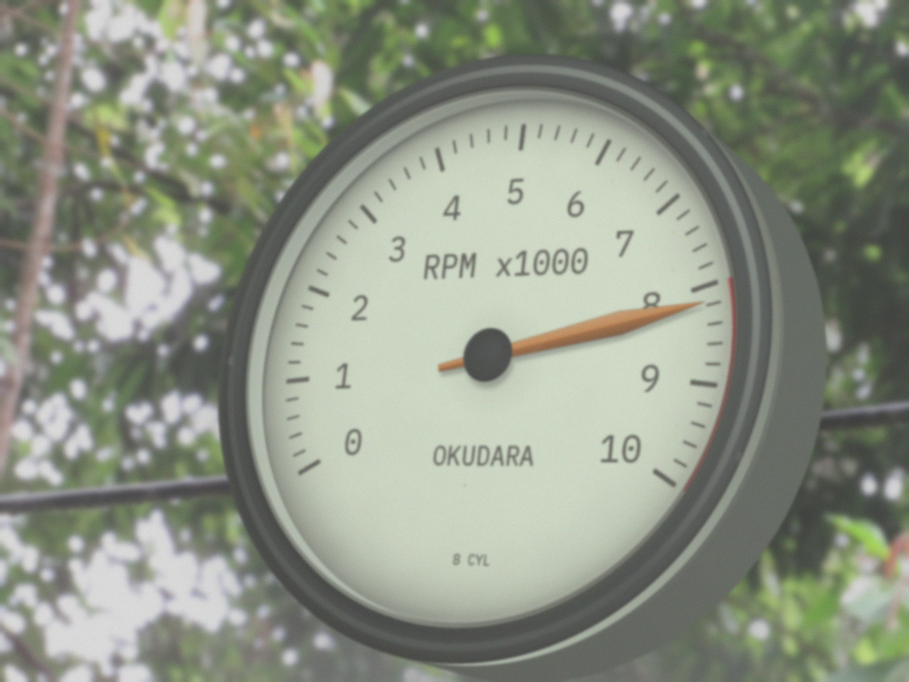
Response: 8200rpm
